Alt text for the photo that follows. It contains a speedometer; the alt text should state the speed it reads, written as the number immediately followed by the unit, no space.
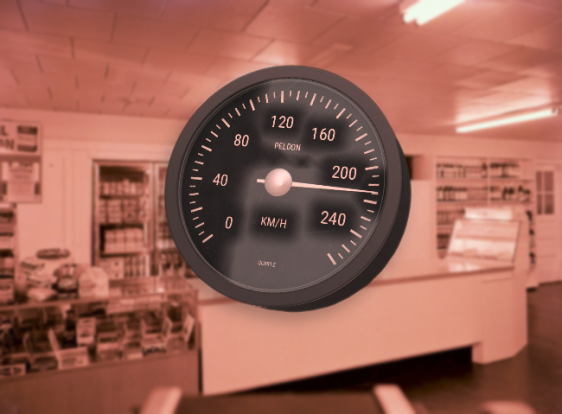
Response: 215km/h
